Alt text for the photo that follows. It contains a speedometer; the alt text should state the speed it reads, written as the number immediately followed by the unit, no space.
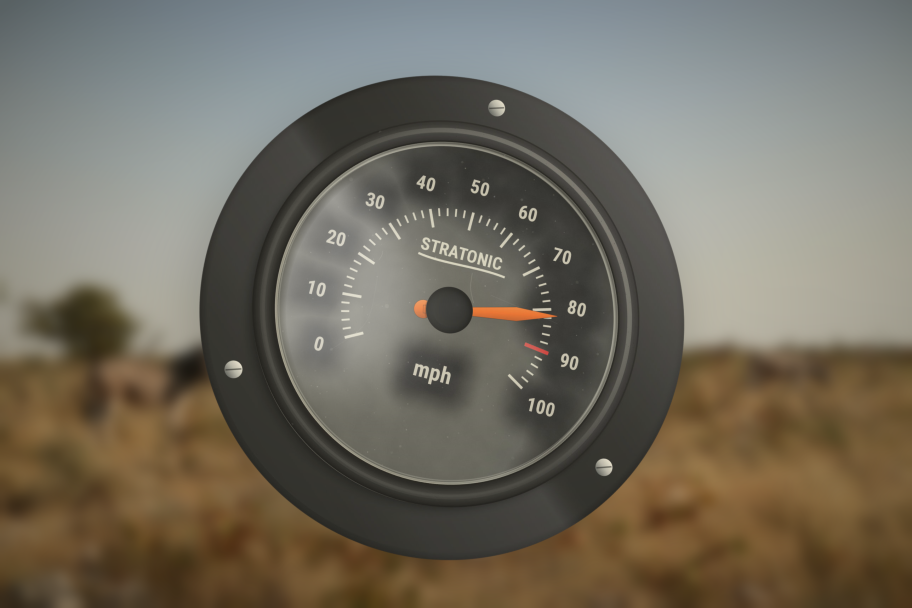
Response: 82mph
